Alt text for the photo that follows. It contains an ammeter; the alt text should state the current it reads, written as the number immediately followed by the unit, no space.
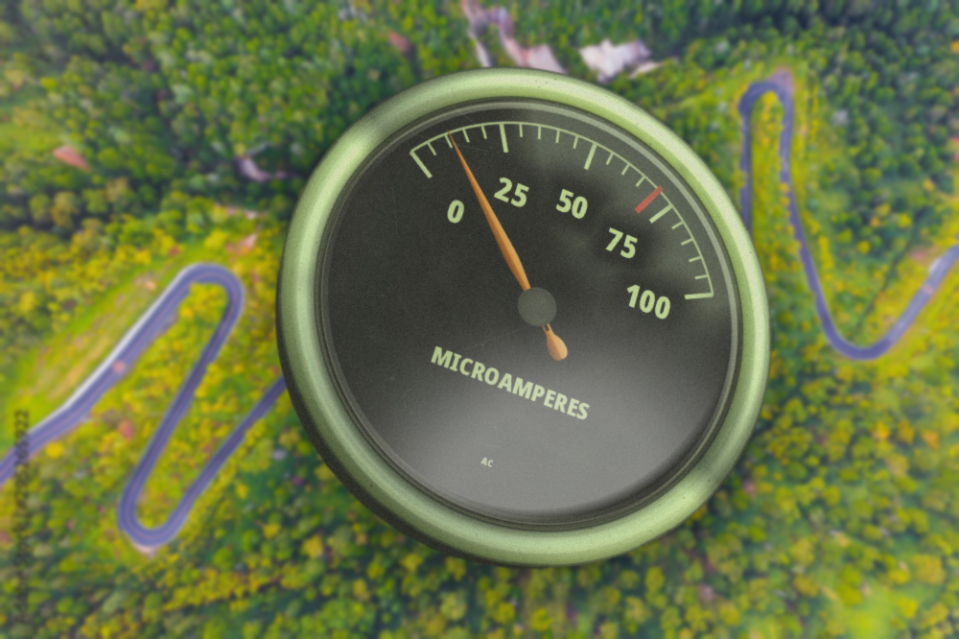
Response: 10µA
